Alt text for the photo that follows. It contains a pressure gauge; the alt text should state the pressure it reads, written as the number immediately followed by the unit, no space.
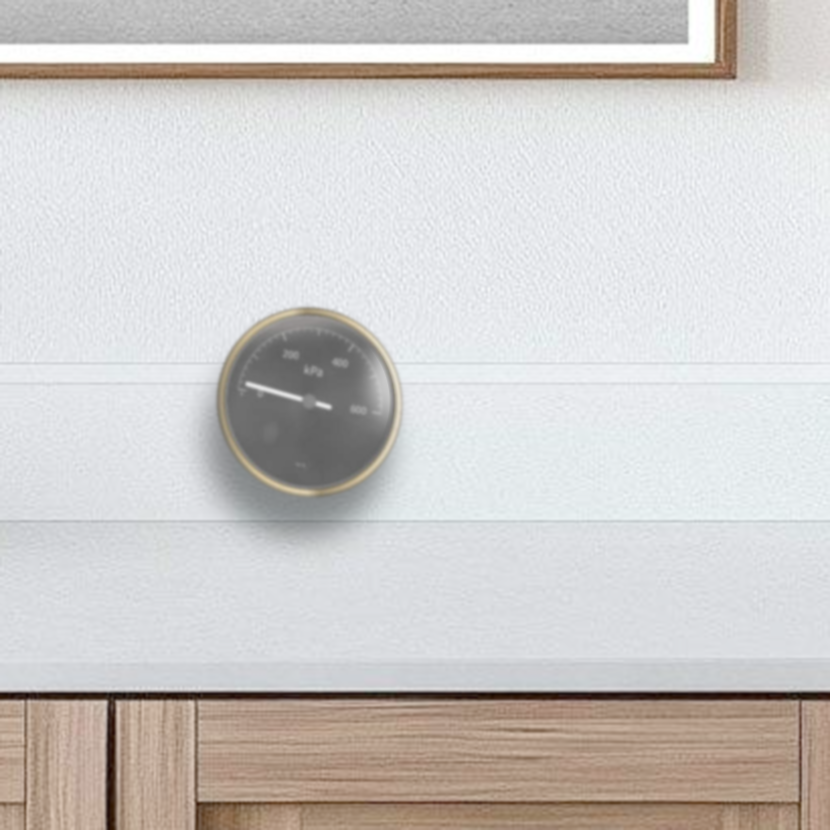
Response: 20kPa
